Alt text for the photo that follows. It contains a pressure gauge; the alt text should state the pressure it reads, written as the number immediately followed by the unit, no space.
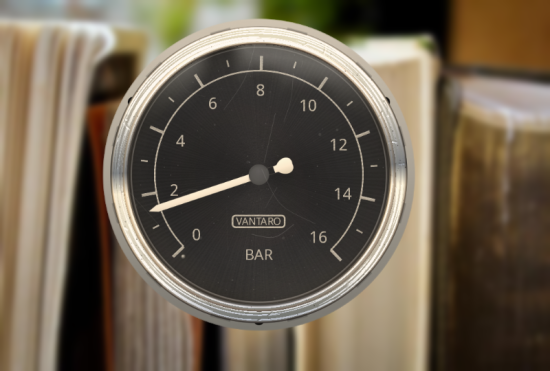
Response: 1.5bar
